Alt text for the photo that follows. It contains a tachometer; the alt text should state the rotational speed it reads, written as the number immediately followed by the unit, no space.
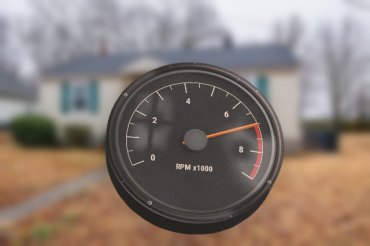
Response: 7000rpm
